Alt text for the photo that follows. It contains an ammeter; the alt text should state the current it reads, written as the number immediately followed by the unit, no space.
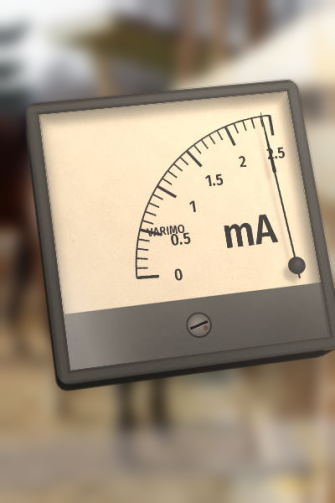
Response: 2.4mA
